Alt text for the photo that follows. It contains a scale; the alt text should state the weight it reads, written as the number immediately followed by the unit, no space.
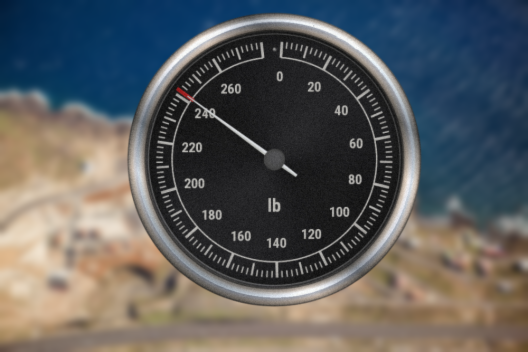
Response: 242lb
